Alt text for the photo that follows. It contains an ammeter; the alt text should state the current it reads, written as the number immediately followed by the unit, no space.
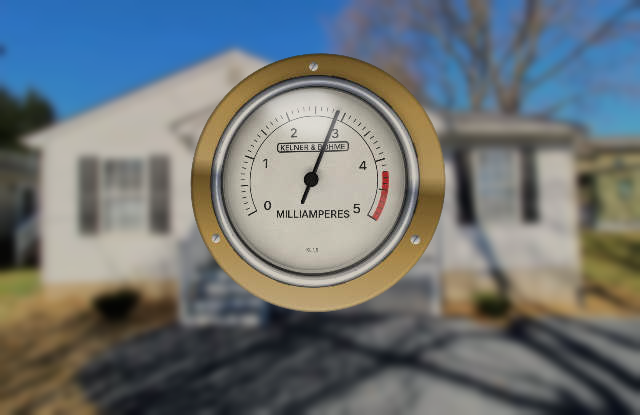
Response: 2.9mA
